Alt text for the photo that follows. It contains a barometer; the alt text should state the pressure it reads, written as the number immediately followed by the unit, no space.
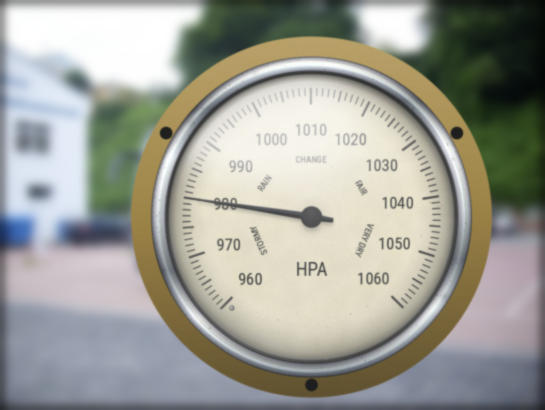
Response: 980hPa
